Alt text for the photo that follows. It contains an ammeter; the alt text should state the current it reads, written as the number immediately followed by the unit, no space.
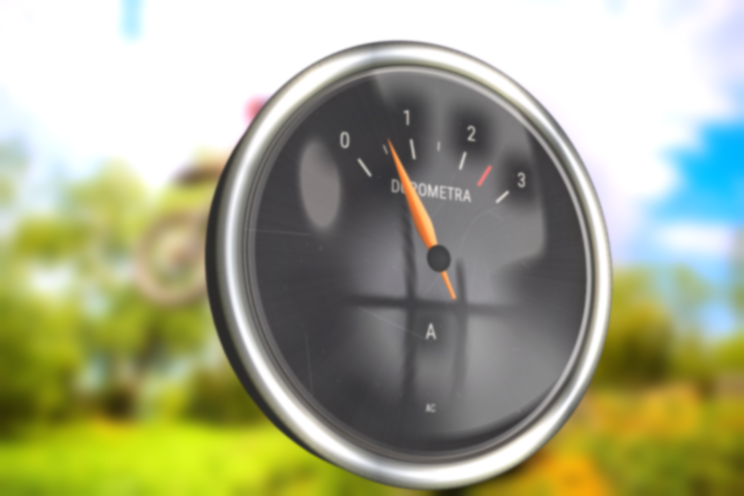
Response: 0.5A
